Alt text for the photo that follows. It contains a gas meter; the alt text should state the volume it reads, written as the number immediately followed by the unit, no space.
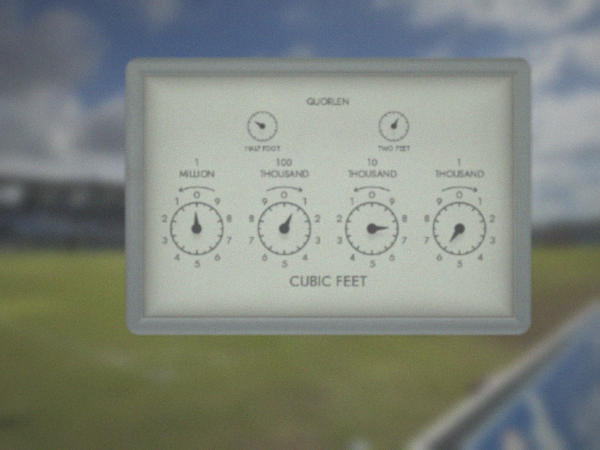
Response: 7600ft³
